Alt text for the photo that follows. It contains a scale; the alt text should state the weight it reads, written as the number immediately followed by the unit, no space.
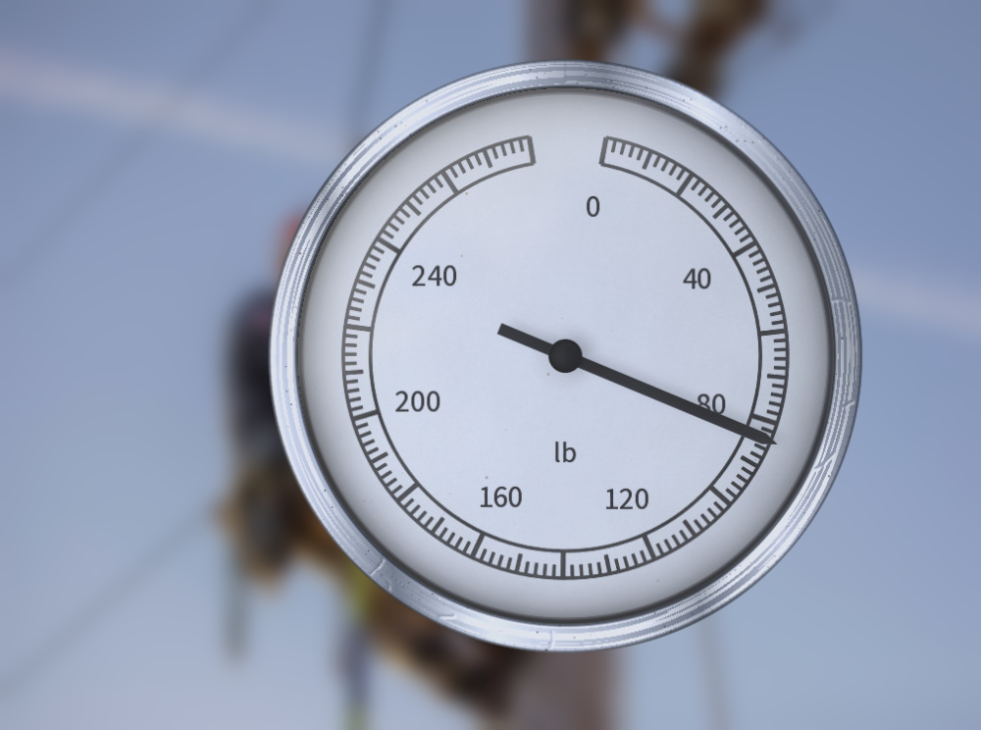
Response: 84lb
